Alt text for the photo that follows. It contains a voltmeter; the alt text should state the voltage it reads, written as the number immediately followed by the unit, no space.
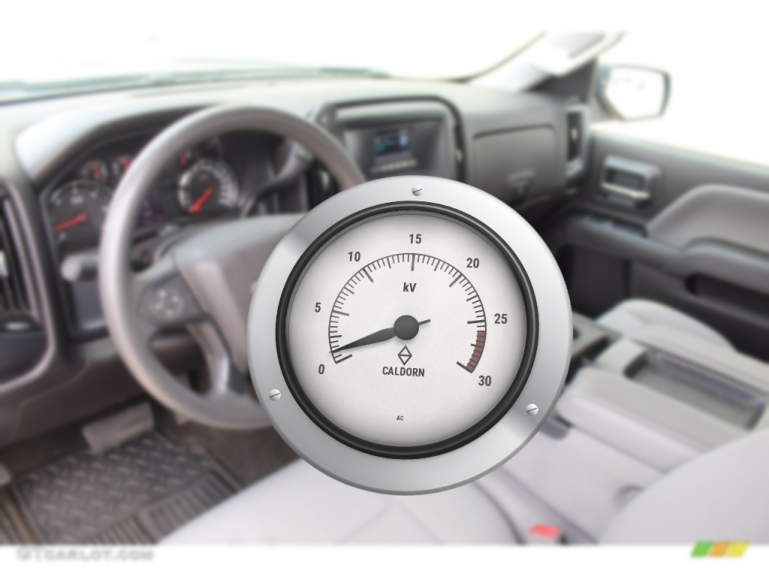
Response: 1kV
